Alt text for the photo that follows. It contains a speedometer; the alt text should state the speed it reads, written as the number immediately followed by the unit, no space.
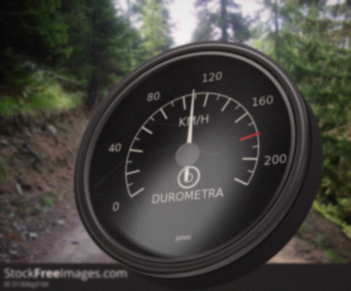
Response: 110km/h
